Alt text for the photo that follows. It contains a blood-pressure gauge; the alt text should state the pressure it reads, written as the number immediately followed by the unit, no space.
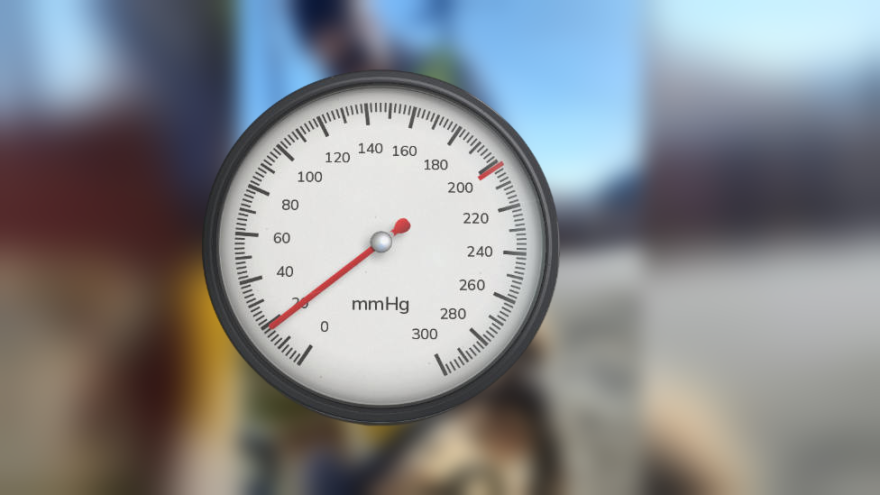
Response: 18mmHg
